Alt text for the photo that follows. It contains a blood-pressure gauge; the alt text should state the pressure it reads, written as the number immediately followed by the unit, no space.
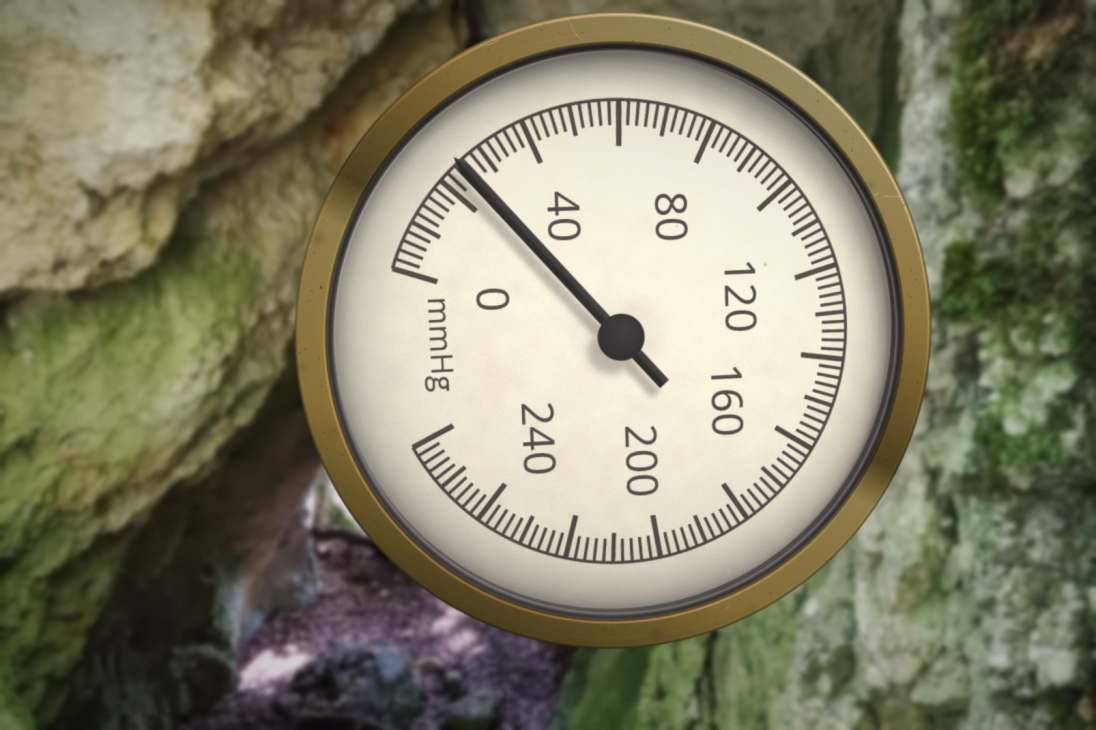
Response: 25mmHg
